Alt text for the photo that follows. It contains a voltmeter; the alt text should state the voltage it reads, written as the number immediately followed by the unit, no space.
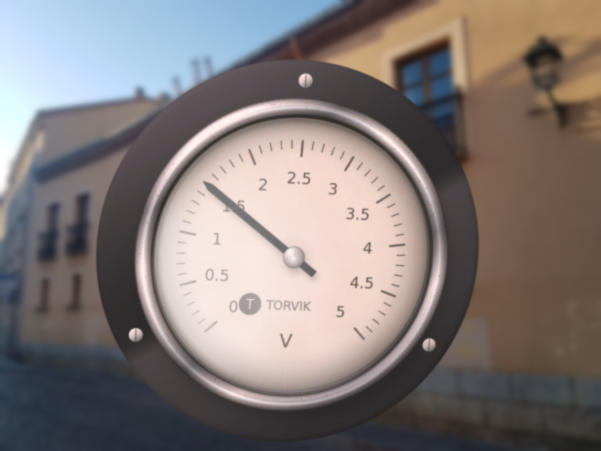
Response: 1.5V
